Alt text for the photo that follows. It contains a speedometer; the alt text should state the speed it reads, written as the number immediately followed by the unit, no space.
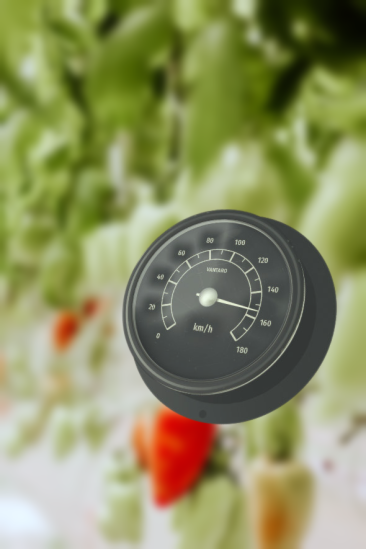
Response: 155km/h
